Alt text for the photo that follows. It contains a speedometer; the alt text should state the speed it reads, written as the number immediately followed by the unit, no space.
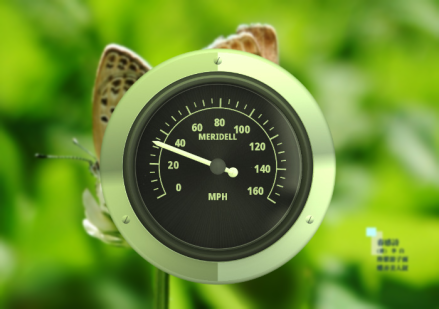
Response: 32.5mph
